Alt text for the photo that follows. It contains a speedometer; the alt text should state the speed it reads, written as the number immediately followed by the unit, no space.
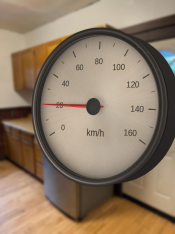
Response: 20km/h
